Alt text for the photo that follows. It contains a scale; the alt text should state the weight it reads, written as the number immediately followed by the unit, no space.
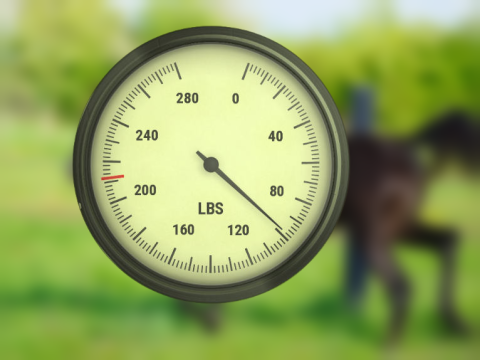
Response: 98lb
